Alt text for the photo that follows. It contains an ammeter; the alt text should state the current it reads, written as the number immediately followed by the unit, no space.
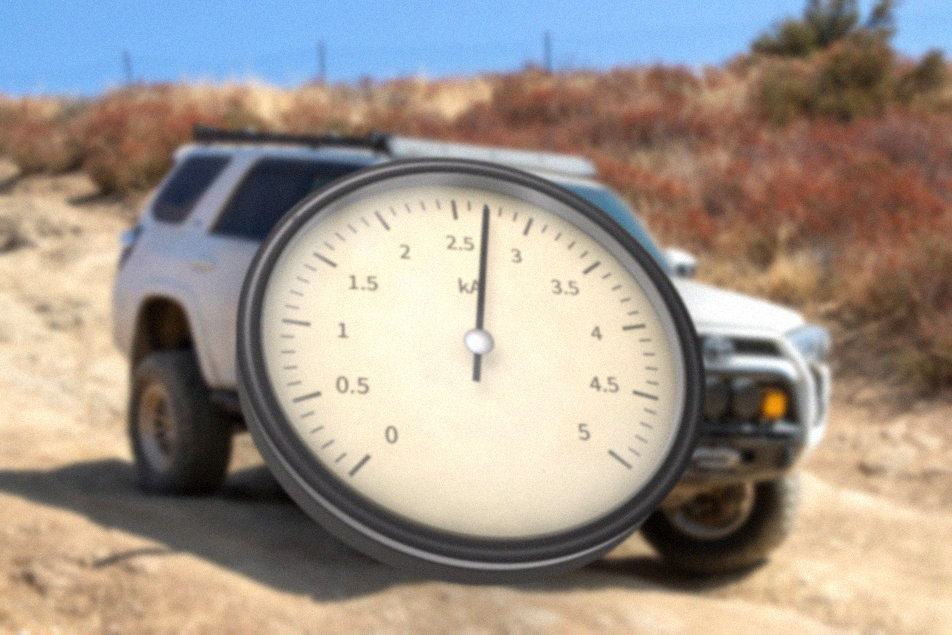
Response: 2.7kA
